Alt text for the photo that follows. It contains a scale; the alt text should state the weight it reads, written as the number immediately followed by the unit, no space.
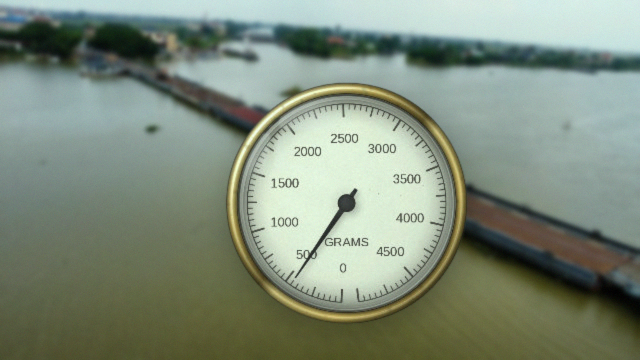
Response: 450g
